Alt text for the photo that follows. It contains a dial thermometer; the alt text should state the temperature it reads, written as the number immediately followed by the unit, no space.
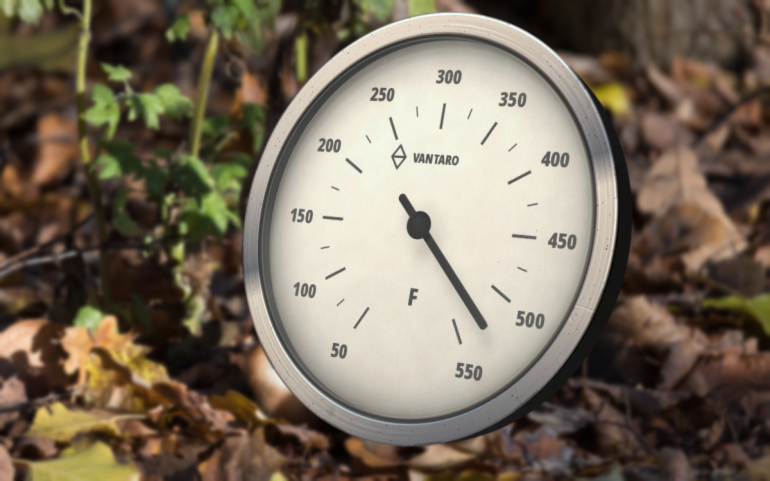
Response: 525°F
